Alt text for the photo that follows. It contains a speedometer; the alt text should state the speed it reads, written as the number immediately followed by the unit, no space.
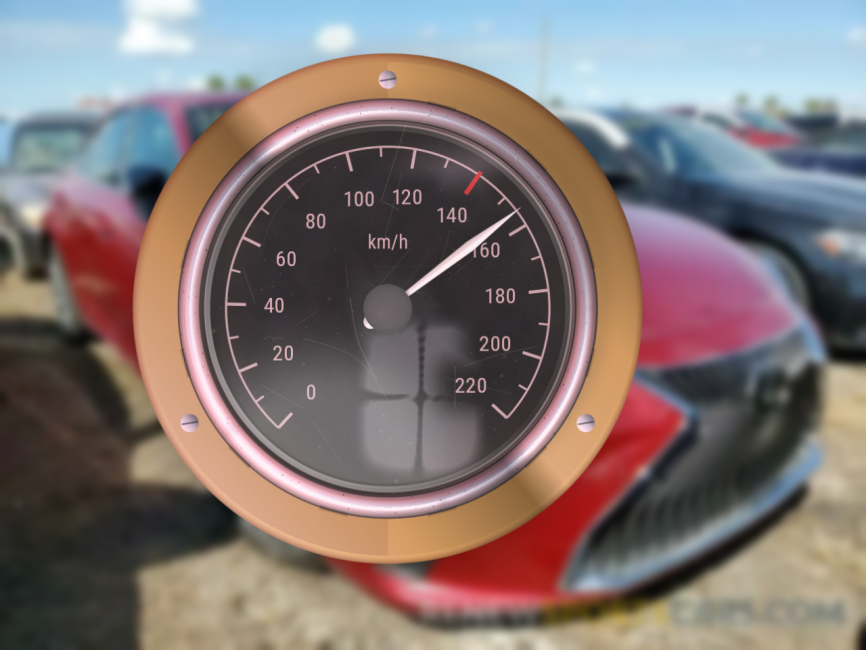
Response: 155km/h
